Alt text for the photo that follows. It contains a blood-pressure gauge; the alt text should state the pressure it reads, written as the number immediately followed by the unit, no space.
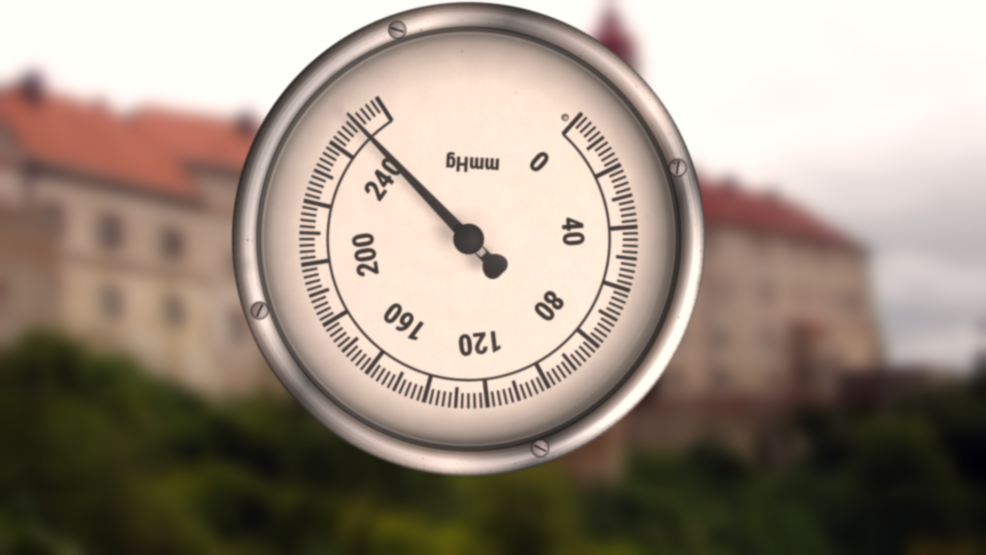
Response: 250mmHg
